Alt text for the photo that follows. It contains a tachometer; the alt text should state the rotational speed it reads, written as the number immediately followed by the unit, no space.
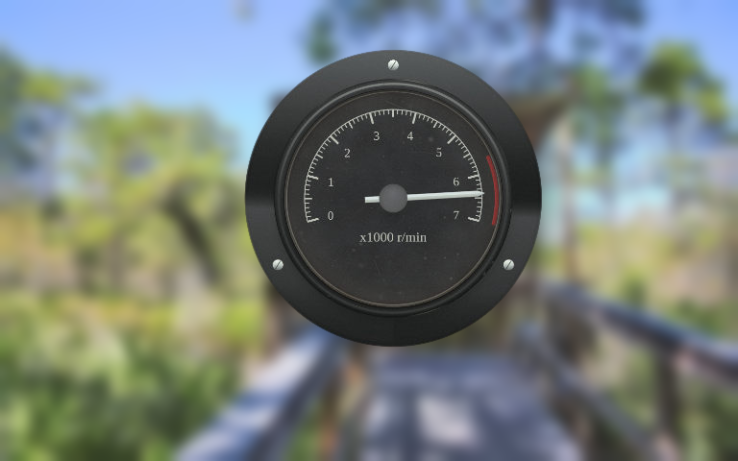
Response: 6400rpm
